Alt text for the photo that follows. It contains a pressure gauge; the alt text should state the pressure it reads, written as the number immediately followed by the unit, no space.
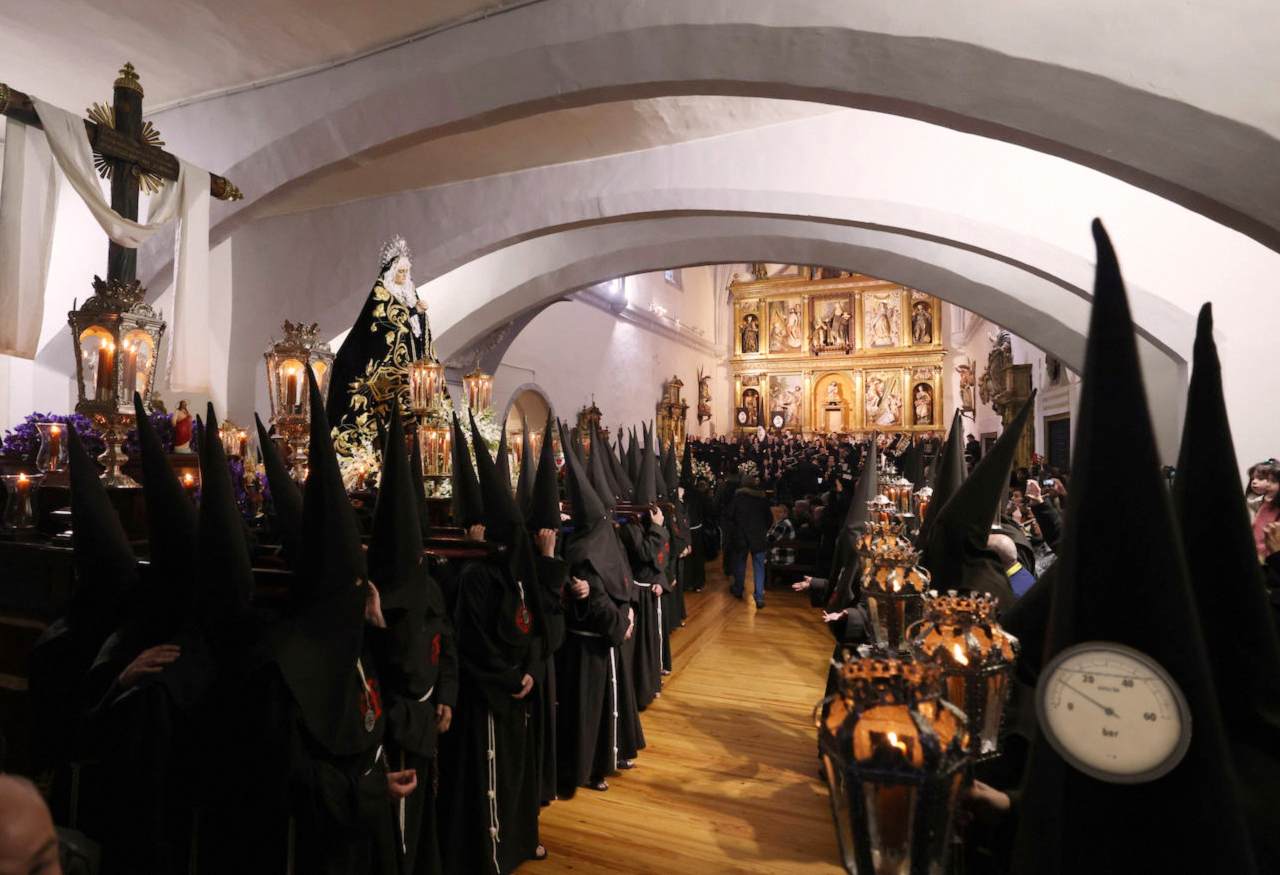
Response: 10bar
